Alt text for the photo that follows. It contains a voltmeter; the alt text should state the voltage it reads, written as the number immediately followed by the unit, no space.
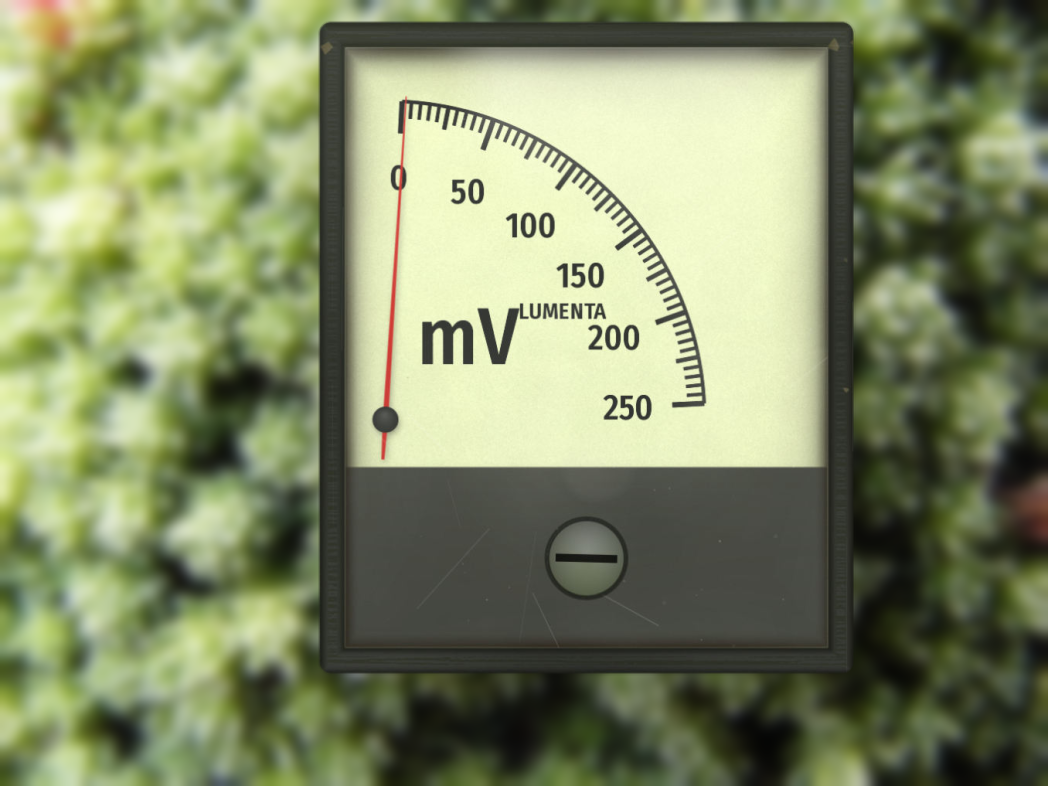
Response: 2.5mV
